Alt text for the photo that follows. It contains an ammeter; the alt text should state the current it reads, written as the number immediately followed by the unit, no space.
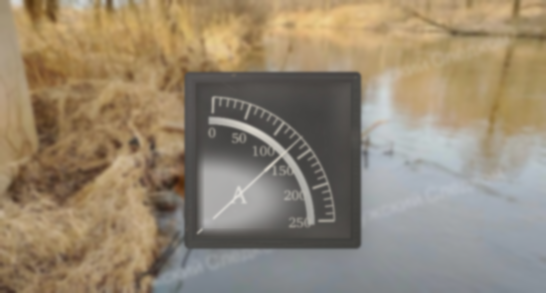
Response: 130A
